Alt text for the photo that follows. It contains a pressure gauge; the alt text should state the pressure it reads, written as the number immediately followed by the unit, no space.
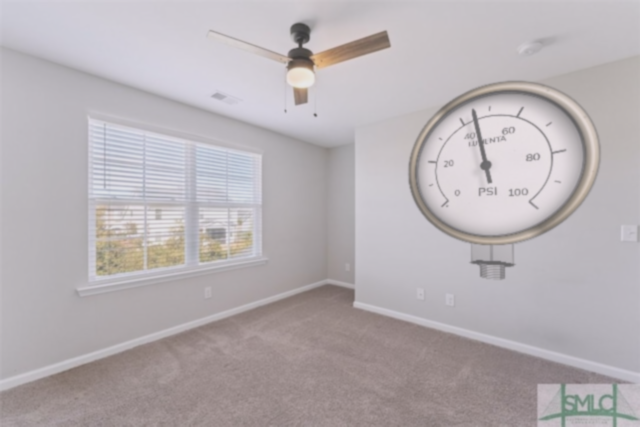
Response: 45psi
